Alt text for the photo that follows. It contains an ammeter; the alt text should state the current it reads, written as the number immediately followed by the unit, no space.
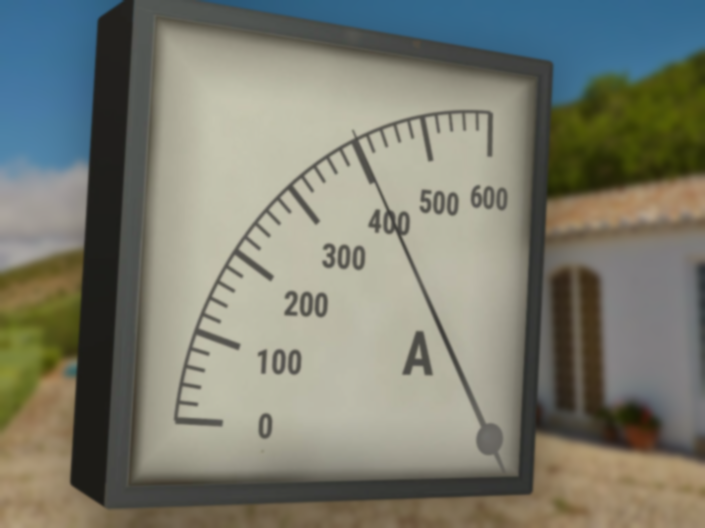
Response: 400A
